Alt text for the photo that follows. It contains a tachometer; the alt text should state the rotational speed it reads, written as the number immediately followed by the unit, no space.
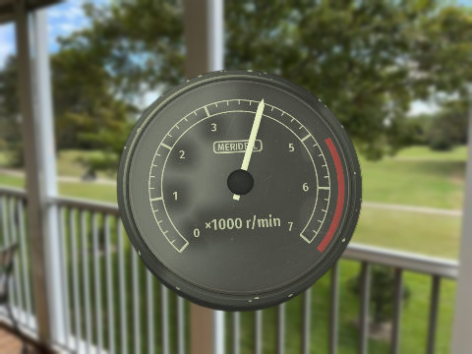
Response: 4000rpm
